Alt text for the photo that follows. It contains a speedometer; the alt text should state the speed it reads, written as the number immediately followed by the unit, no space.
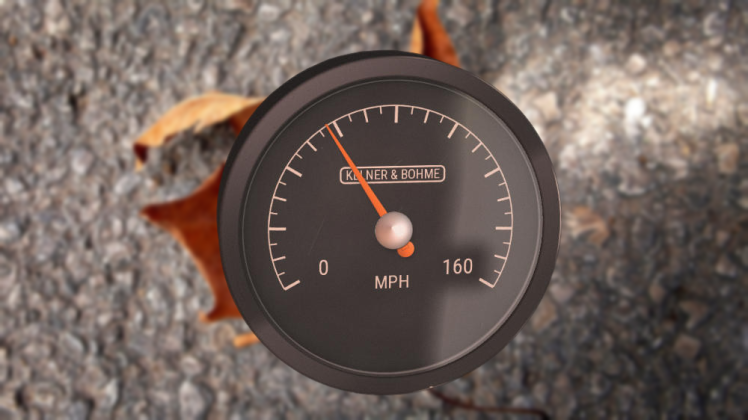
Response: 57.5mph
